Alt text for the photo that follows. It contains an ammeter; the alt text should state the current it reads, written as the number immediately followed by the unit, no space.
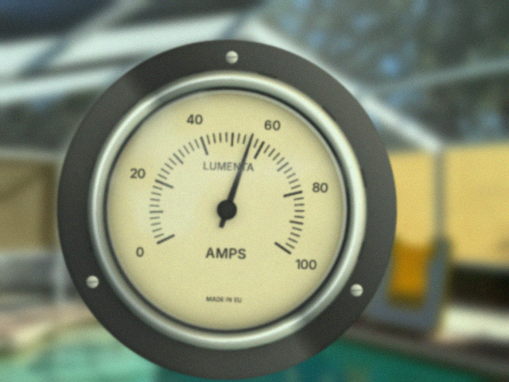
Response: 56A
